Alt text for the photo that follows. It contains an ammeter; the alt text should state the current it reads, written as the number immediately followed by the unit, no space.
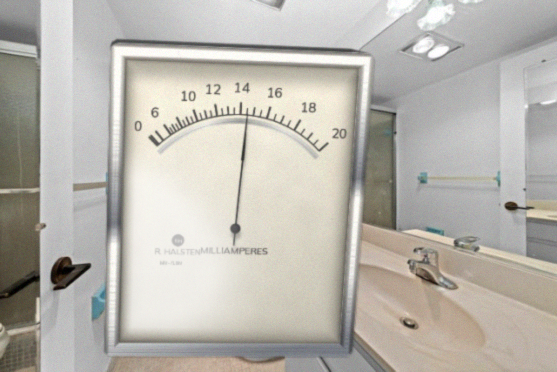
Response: 14.5mA
